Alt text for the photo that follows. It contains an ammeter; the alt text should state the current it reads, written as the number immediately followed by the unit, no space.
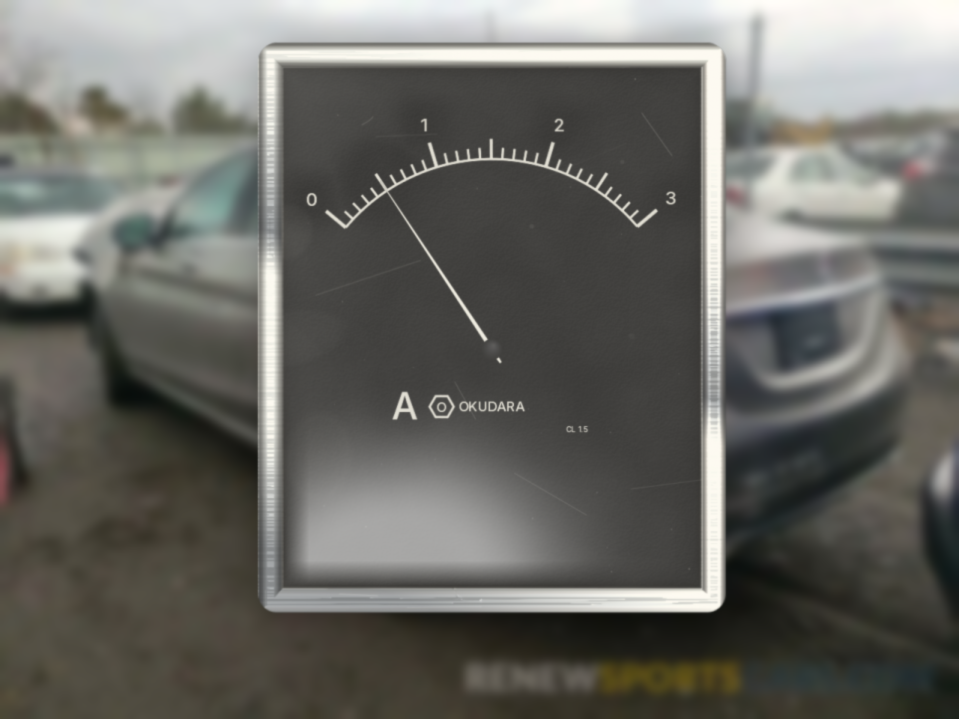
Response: 0.5A
